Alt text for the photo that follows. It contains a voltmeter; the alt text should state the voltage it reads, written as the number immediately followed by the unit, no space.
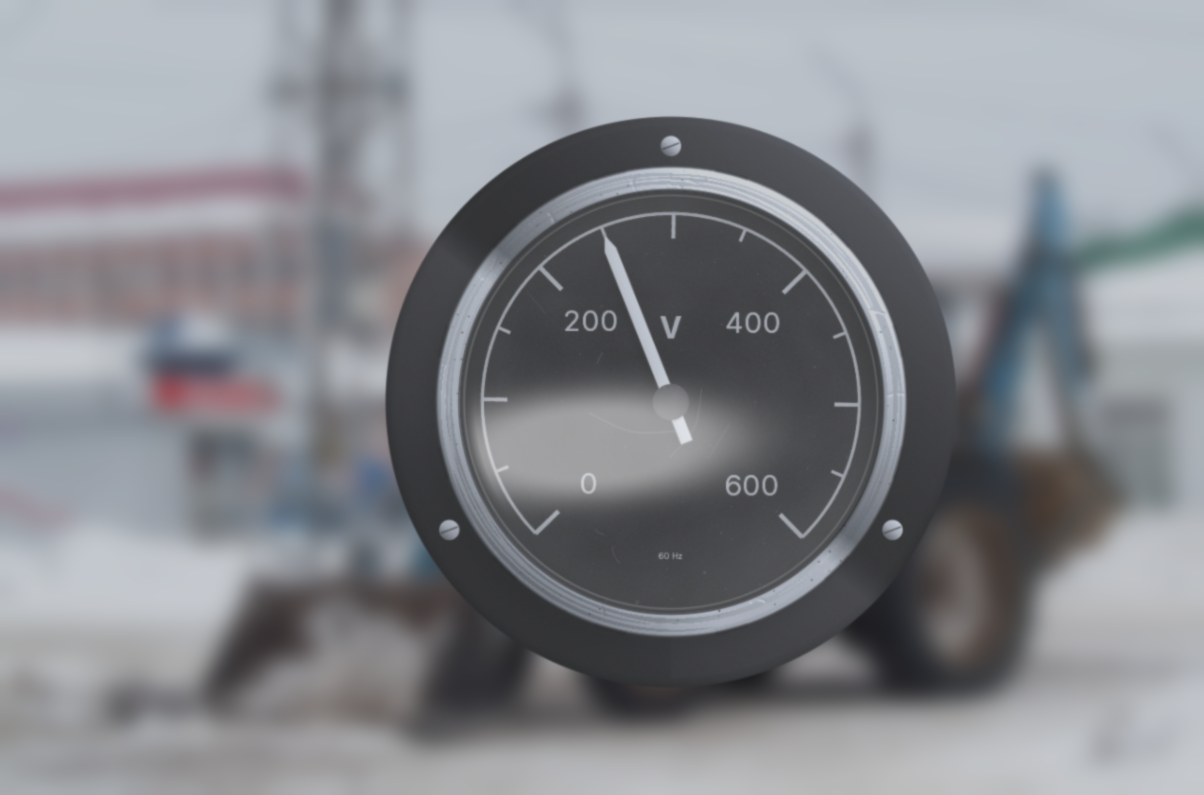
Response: 250V
